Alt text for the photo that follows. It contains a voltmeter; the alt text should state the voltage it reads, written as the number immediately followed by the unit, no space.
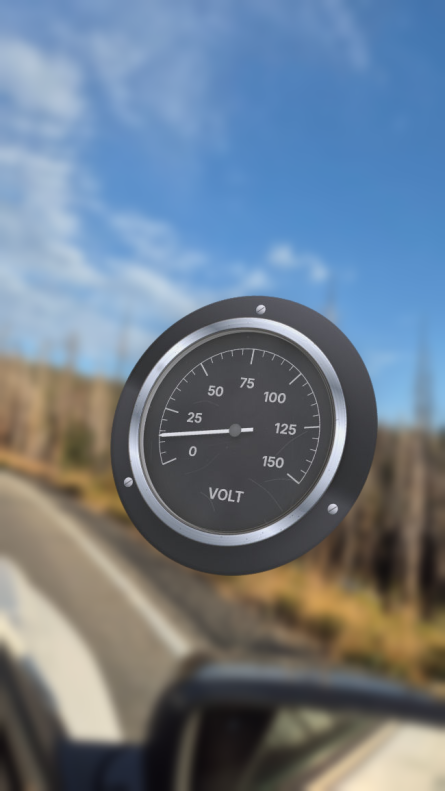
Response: 12.5V
